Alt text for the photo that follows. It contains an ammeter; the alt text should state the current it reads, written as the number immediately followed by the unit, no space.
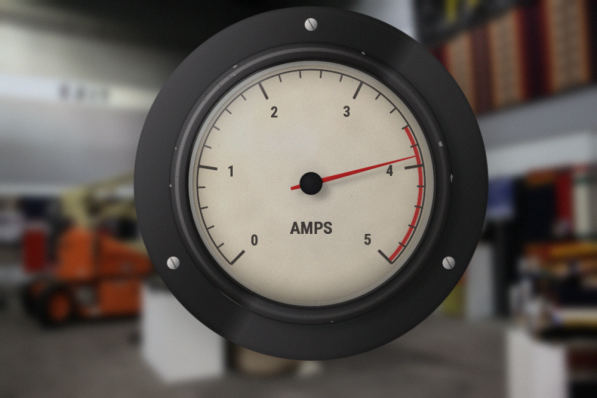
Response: 3.9A
